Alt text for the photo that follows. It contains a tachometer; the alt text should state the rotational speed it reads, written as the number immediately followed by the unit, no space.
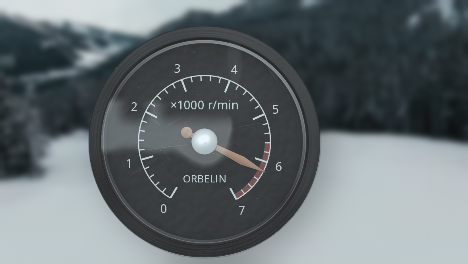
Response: 6200rpm
